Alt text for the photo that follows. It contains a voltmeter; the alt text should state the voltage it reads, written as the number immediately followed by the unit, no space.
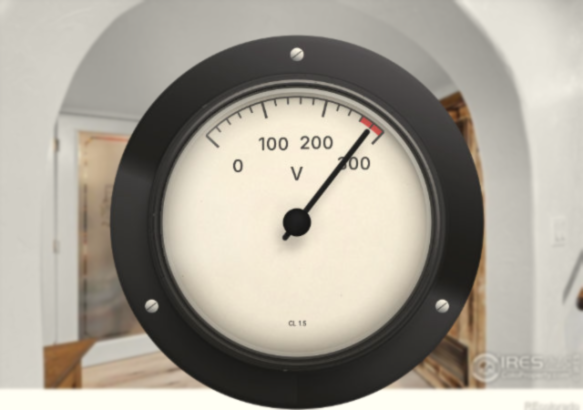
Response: 280V
